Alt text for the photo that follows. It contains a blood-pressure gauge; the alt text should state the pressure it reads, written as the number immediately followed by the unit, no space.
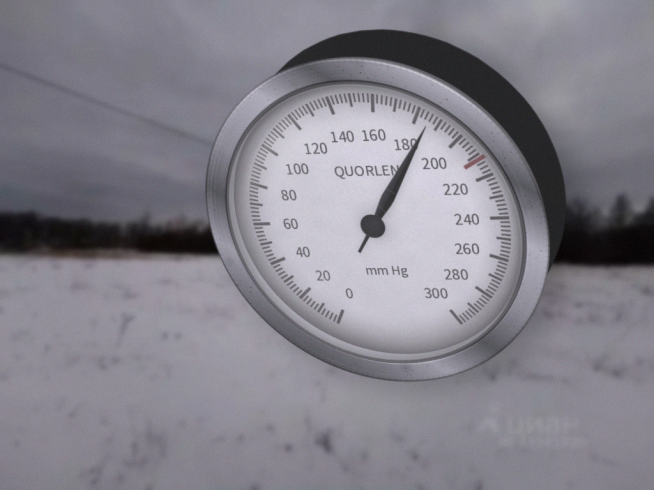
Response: 186mmHg
